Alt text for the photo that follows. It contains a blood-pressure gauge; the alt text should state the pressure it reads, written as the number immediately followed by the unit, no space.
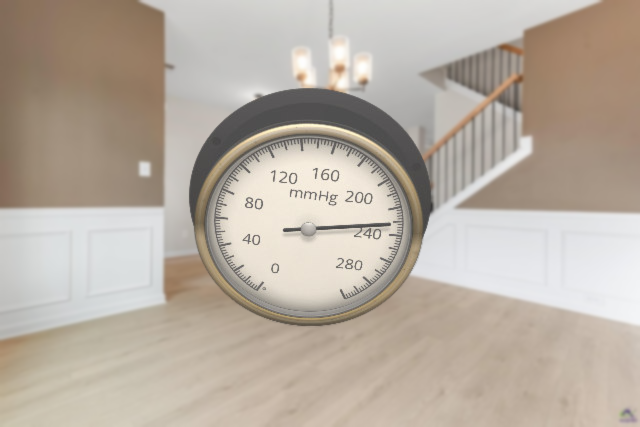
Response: 230mmHg
